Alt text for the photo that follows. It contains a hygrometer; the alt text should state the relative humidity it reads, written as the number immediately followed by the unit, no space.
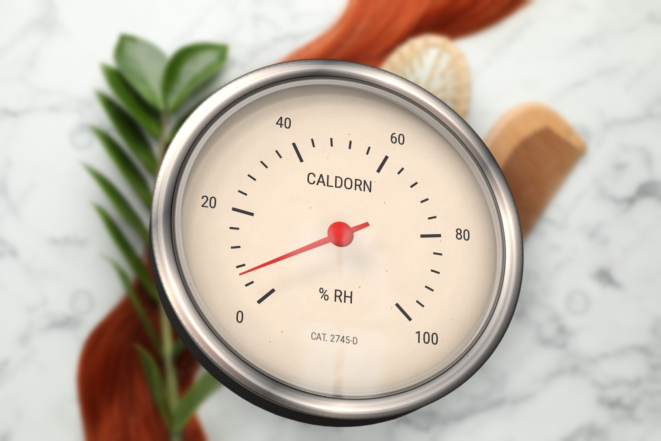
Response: 6%
